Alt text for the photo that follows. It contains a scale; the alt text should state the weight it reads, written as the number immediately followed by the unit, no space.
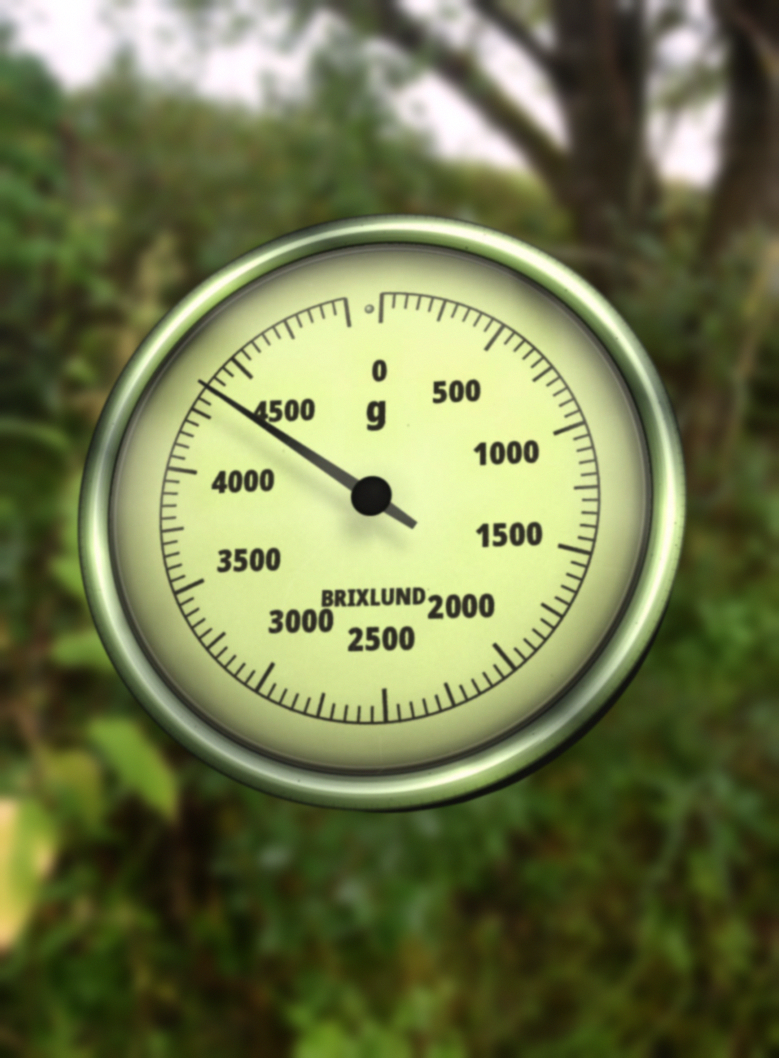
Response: 4350g
